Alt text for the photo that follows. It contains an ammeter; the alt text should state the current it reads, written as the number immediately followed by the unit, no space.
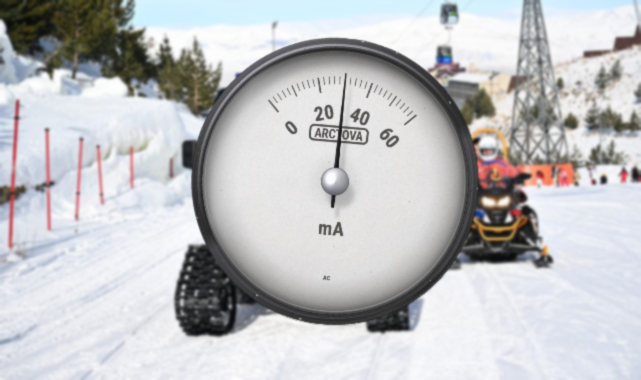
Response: 30mA
